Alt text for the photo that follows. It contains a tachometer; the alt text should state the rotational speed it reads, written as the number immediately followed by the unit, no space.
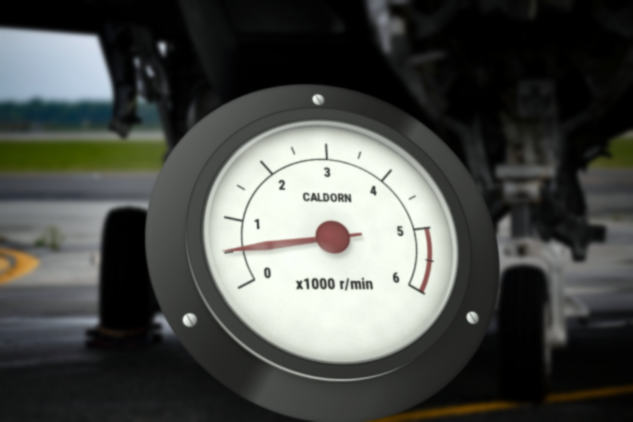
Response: 500rpm
